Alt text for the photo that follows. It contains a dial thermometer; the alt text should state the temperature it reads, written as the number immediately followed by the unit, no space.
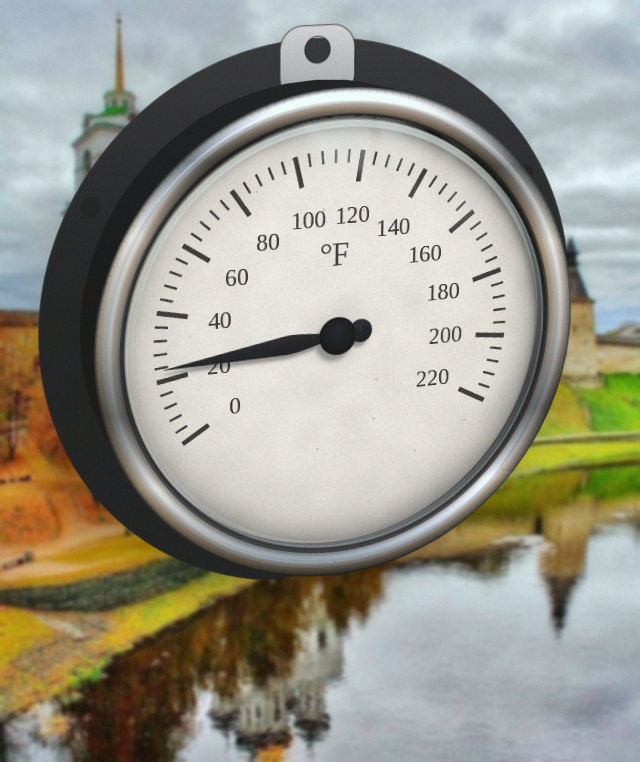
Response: 24°F
